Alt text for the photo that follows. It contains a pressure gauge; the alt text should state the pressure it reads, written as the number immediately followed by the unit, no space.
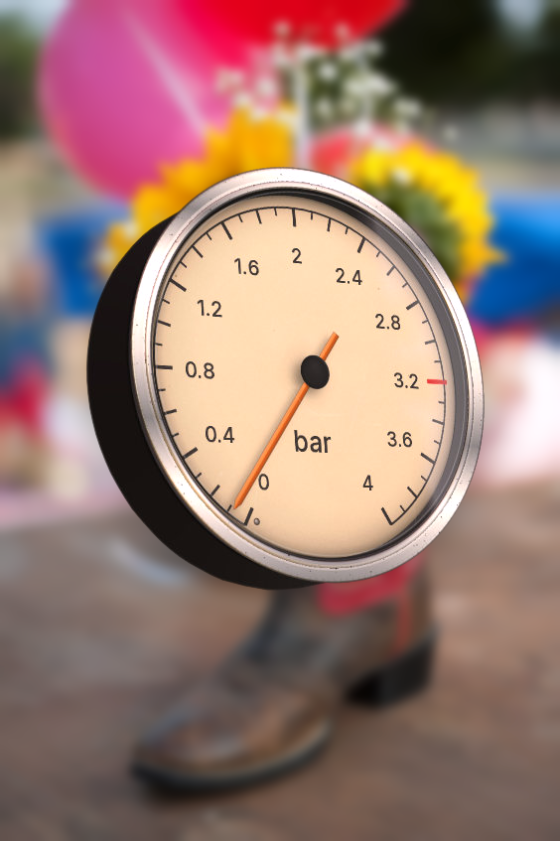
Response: 0.1bar
